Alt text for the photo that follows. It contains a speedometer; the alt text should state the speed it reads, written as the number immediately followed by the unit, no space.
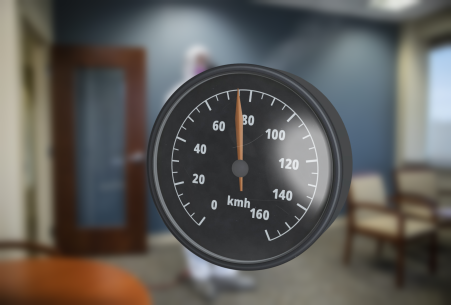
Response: 75km/h
